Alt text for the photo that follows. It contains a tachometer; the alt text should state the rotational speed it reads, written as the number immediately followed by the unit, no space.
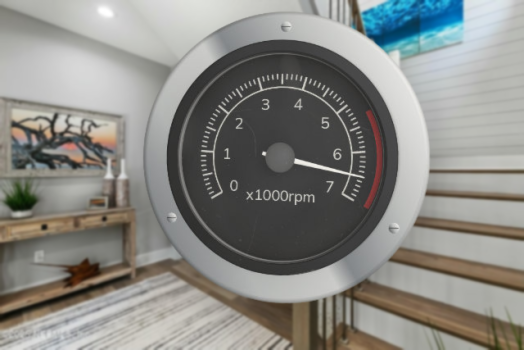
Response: 6500rpm
